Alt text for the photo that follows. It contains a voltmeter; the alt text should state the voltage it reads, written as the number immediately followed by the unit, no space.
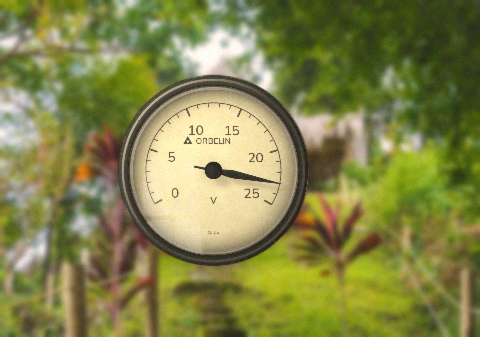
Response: 23V
